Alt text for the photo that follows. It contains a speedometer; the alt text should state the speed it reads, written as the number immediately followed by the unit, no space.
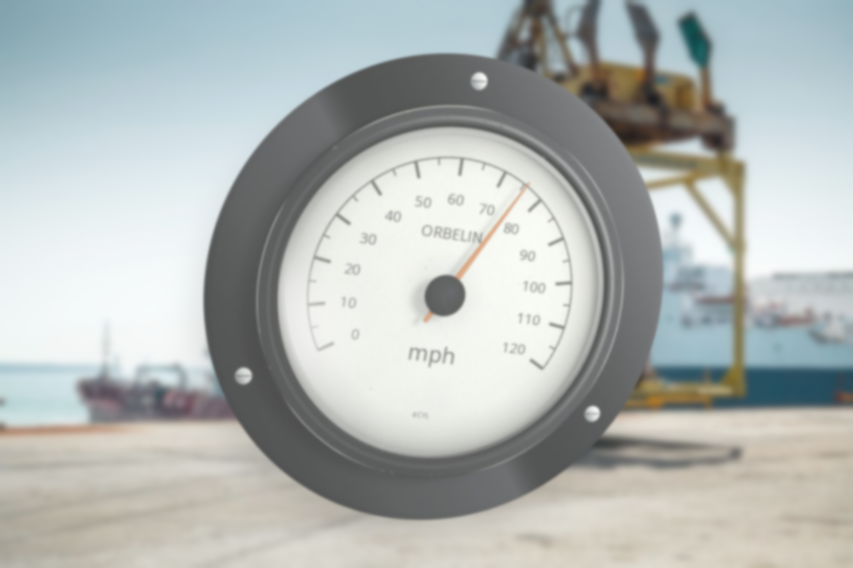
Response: 75mph
